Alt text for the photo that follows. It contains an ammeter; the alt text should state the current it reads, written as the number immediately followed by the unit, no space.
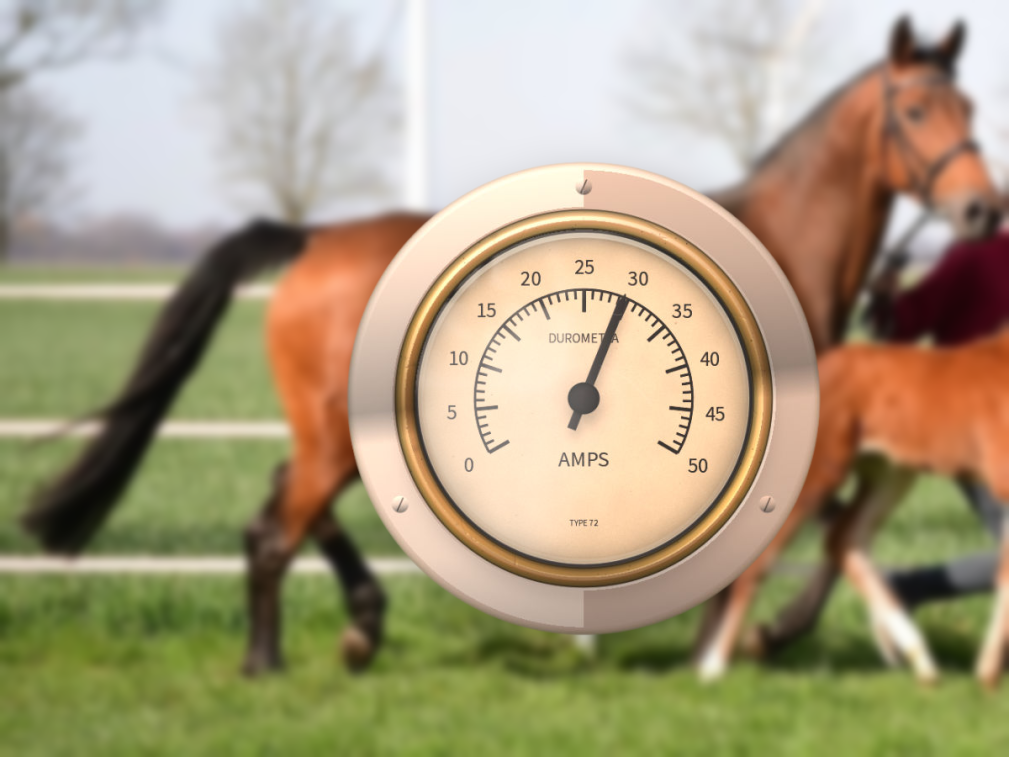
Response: 29.5A
